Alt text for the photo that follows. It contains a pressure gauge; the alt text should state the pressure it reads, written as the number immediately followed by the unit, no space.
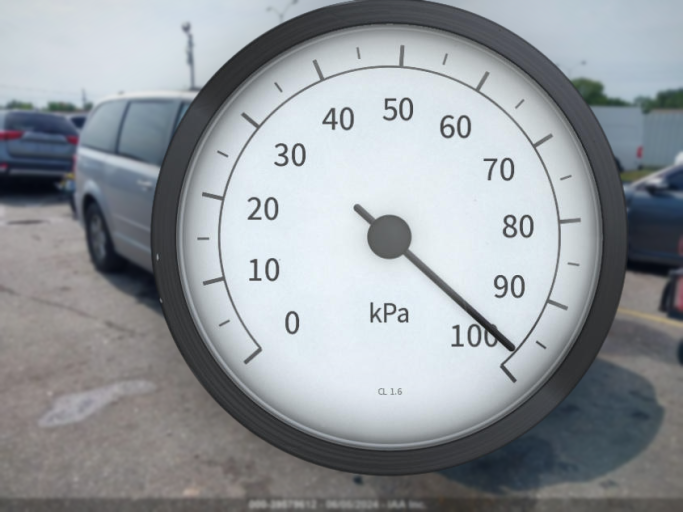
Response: 97.5kPa
